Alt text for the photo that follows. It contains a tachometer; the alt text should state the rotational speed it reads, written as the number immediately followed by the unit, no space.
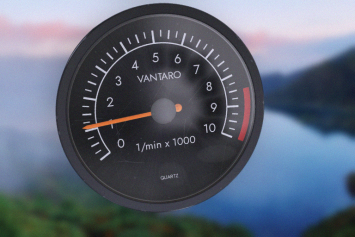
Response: 1125rpm
